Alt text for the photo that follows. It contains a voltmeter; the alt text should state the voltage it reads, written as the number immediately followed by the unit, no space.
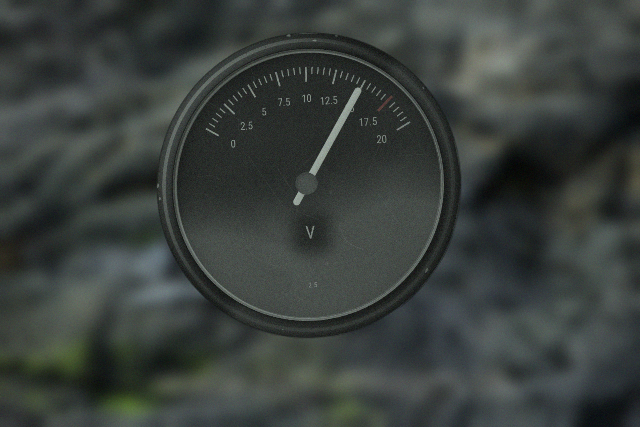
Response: 15V
